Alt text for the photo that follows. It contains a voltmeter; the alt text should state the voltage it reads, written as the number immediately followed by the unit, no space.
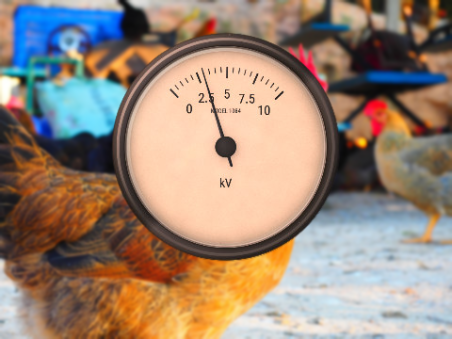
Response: 3kV
